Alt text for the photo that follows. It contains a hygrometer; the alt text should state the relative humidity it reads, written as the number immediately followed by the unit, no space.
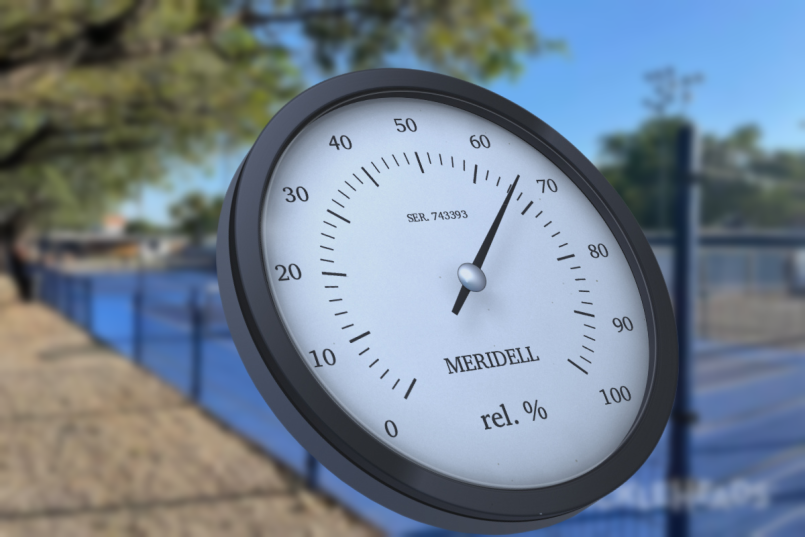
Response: 66%
